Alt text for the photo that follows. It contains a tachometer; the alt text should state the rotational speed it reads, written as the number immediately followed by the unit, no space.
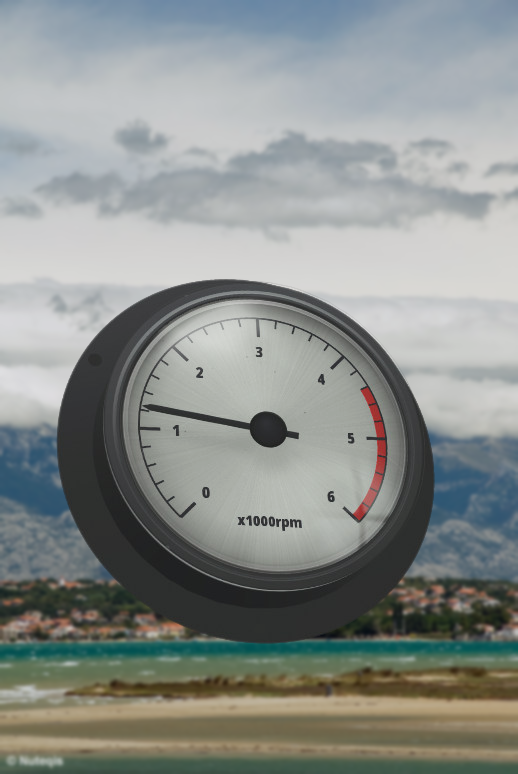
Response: 1200rpm
